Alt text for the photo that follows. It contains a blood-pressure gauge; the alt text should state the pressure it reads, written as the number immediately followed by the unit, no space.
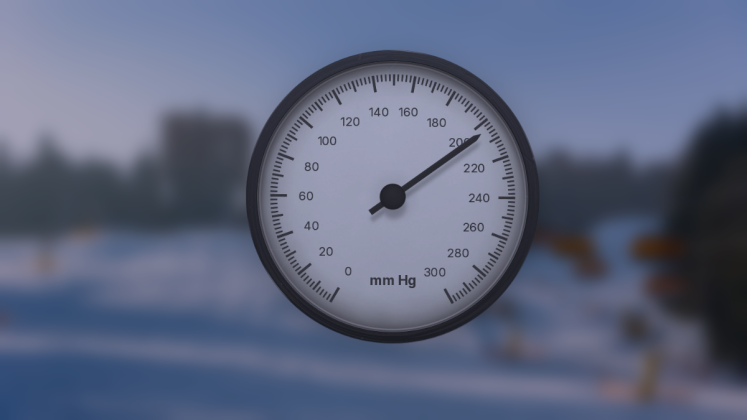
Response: 204mmHg
